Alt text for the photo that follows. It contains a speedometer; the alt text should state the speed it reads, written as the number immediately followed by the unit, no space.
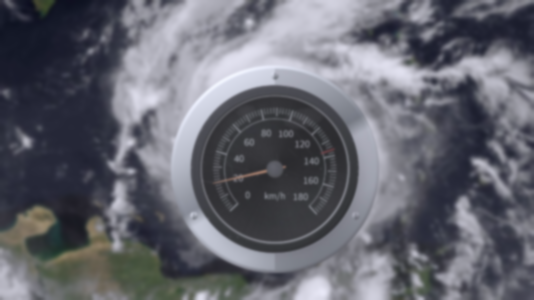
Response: 20km/h
